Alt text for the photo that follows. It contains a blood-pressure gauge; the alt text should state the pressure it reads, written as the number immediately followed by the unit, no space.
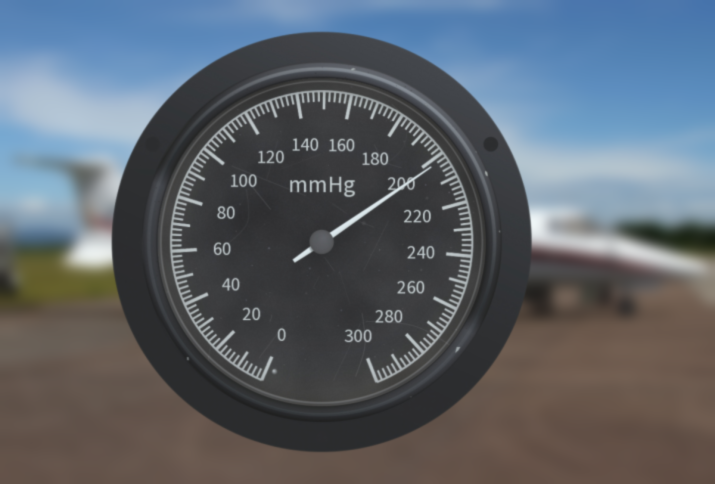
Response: 202mmHg
